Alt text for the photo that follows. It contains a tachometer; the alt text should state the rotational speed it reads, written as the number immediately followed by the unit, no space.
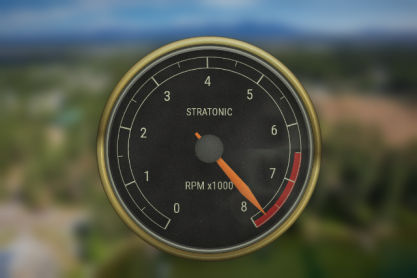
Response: 7750rpm
